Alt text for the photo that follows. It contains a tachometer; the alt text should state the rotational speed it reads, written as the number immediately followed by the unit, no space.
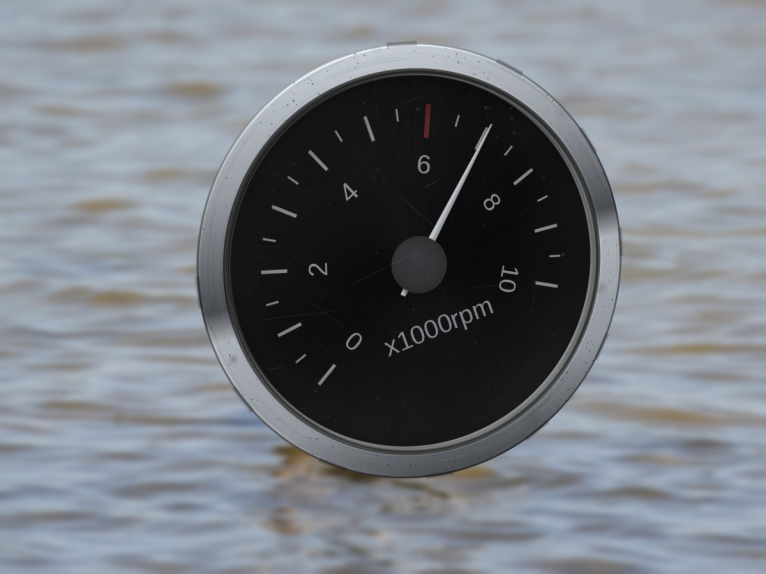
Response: 7000rpm
